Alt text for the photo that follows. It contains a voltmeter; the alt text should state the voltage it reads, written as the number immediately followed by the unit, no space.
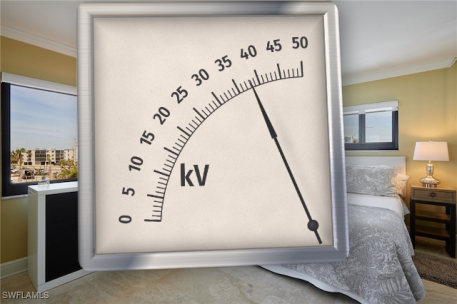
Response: 38kV
